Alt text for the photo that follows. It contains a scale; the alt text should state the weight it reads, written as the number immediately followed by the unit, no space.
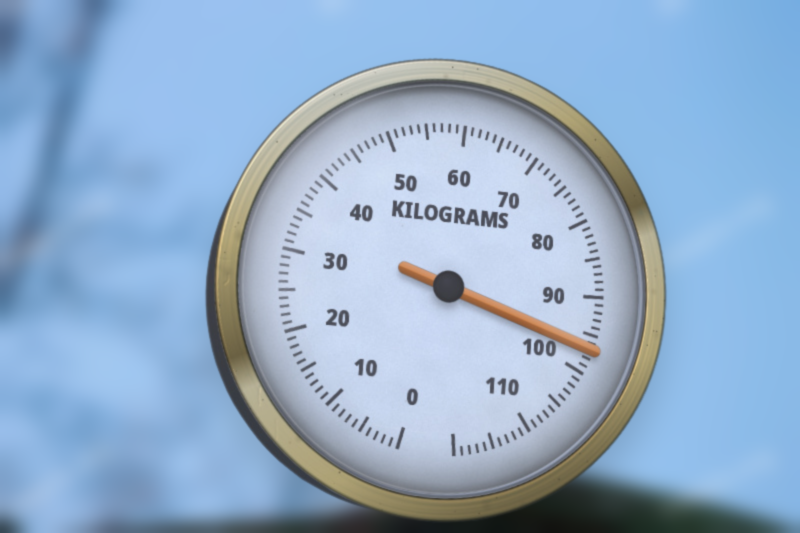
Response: 97kg
